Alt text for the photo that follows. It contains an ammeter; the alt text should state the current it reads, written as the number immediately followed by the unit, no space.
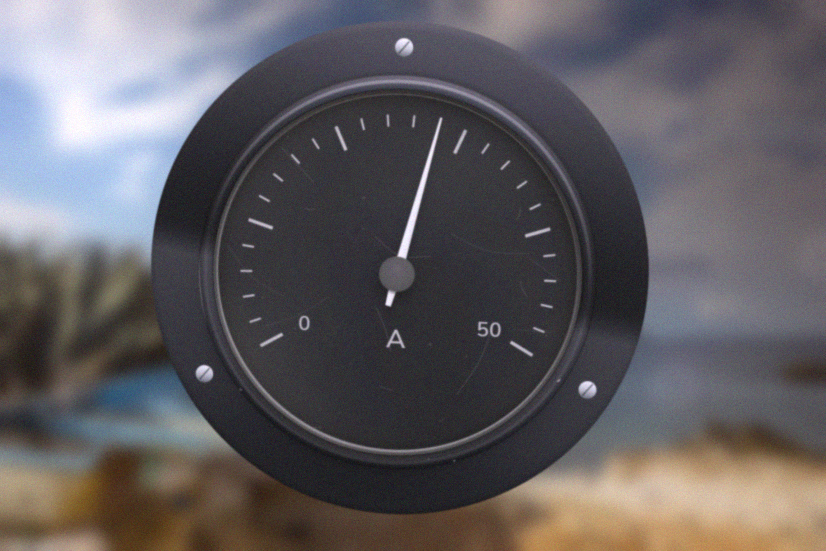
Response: 28A
